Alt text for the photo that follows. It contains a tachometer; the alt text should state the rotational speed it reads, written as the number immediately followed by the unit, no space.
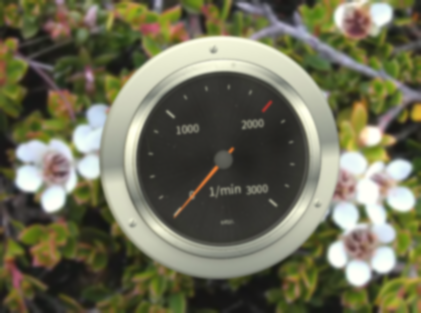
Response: 0rpm
